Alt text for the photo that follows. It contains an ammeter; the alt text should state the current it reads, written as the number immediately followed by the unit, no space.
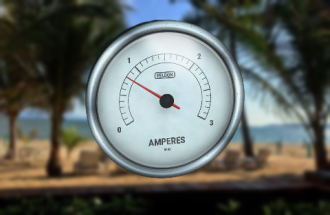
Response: 0.8A
